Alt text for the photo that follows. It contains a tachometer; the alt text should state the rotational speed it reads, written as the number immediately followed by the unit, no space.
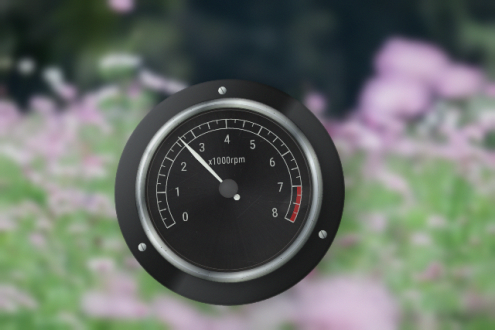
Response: 2625rpm
